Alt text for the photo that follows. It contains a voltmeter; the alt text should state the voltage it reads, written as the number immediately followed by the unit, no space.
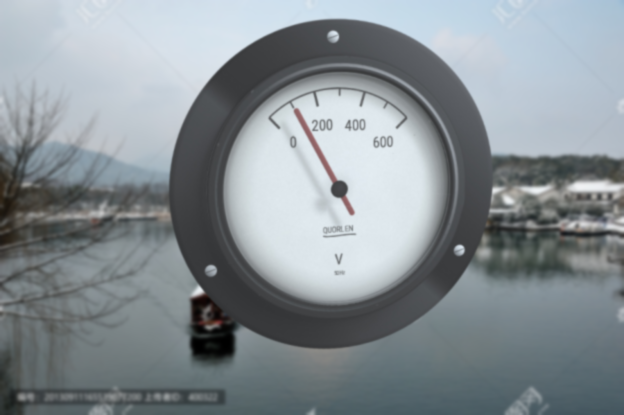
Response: 100V
